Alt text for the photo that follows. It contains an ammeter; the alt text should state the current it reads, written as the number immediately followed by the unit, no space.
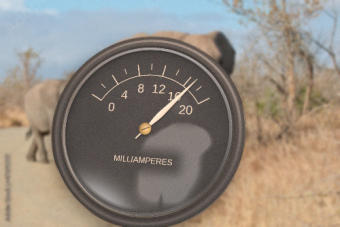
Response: 17mA
